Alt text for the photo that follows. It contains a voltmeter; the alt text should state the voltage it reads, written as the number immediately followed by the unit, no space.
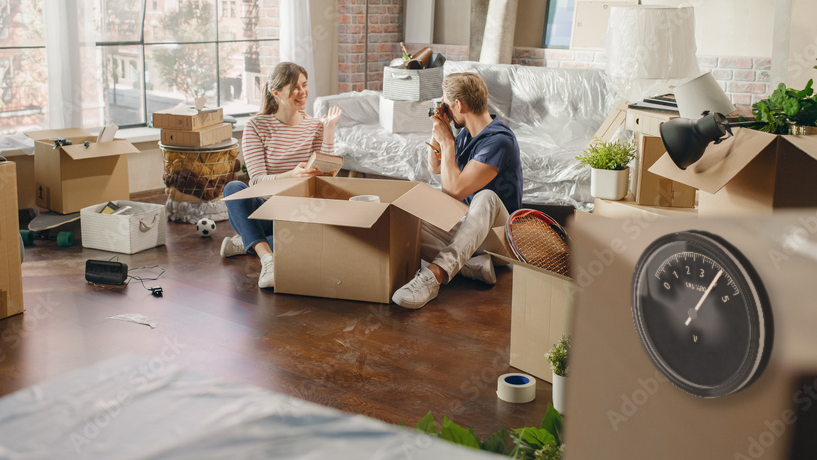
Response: 4V
